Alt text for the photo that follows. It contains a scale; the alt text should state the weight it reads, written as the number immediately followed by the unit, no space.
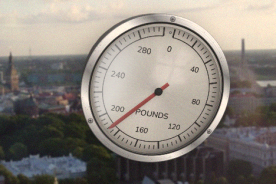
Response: 188lb
